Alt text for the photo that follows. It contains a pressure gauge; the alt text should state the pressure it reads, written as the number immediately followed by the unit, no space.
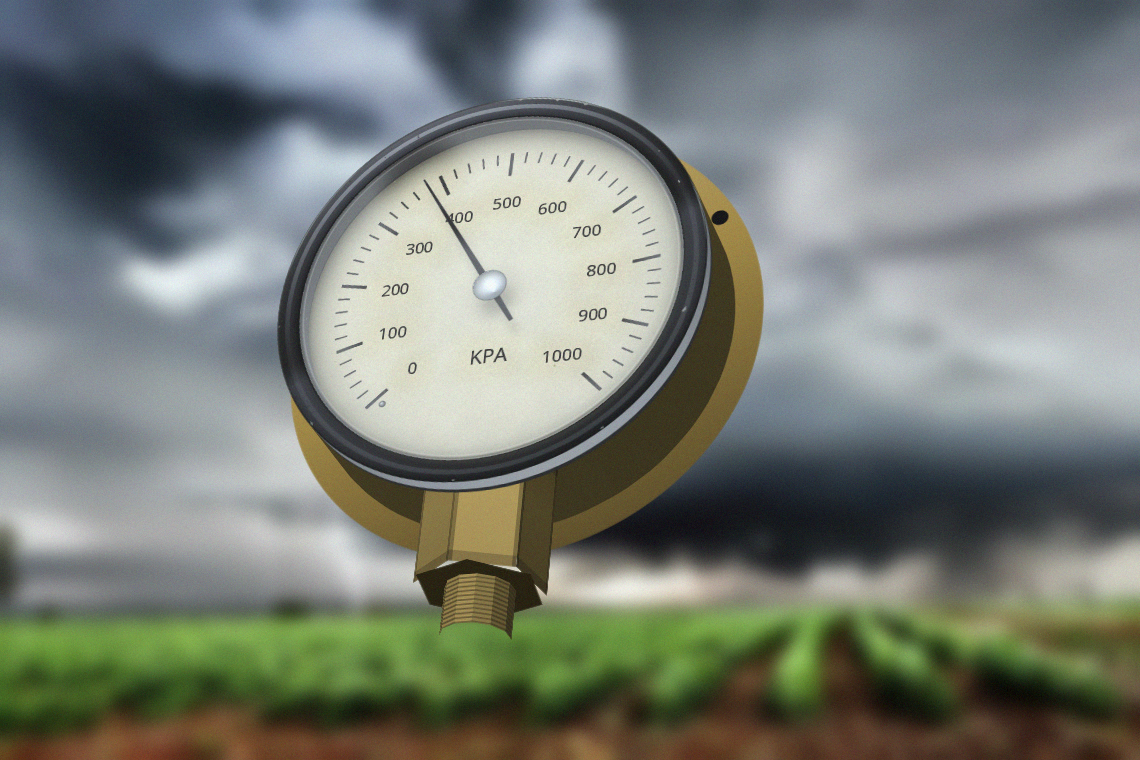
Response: 380kPa
